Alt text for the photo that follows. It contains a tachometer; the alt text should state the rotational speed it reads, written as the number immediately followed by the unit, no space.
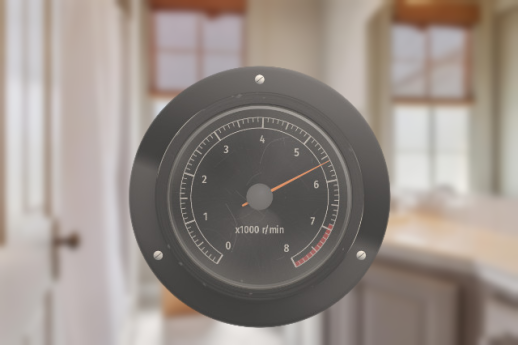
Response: 5600rpm
